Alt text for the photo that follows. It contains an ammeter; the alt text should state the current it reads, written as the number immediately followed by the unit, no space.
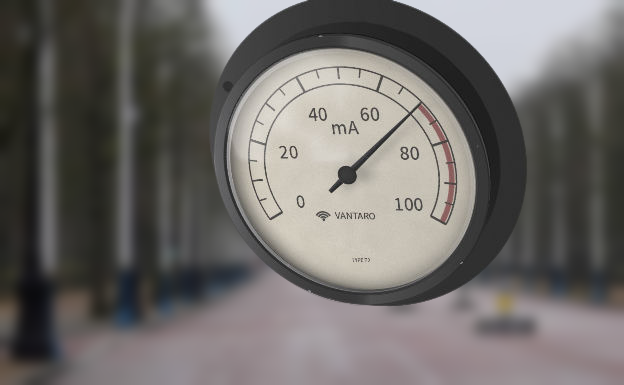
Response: 70mA
